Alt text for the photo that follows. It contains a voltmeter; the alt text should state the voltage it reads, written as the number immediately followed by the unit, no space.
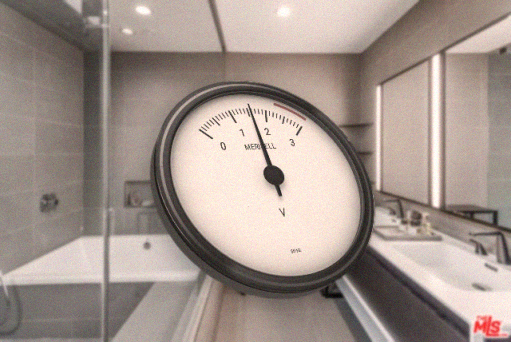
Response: 1.5V
